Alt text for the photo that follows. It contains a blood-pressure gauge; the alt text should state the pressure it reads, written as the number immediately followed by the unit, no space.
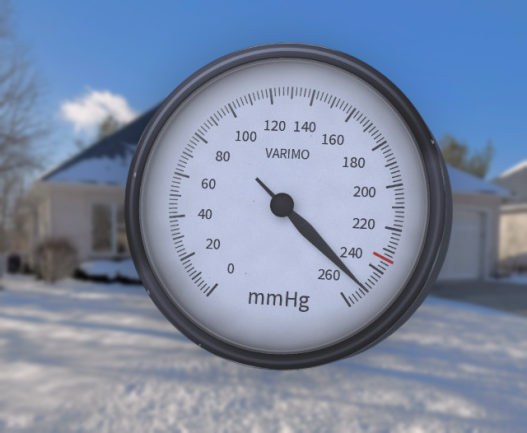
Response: 250mmHg
